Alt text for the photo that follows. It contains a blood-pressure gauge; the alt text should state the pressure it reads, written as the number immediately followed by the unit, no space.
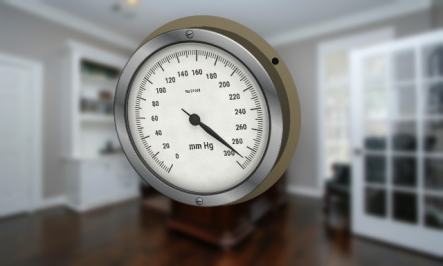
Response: 290mmHg
